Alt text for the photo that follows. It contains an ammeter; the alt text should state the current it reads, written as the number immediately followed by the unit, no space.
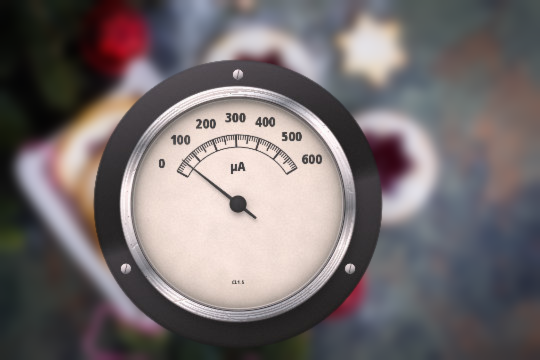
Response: 50µA
